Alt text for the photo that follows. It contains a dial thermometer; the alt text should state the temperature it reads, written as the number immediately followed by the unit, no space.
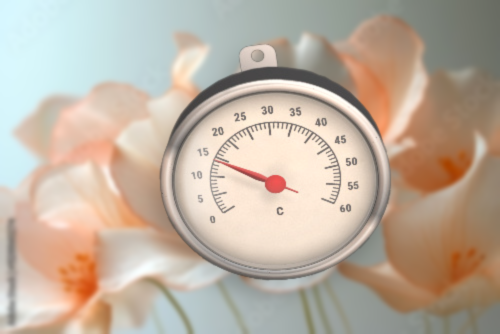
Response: 15°C
